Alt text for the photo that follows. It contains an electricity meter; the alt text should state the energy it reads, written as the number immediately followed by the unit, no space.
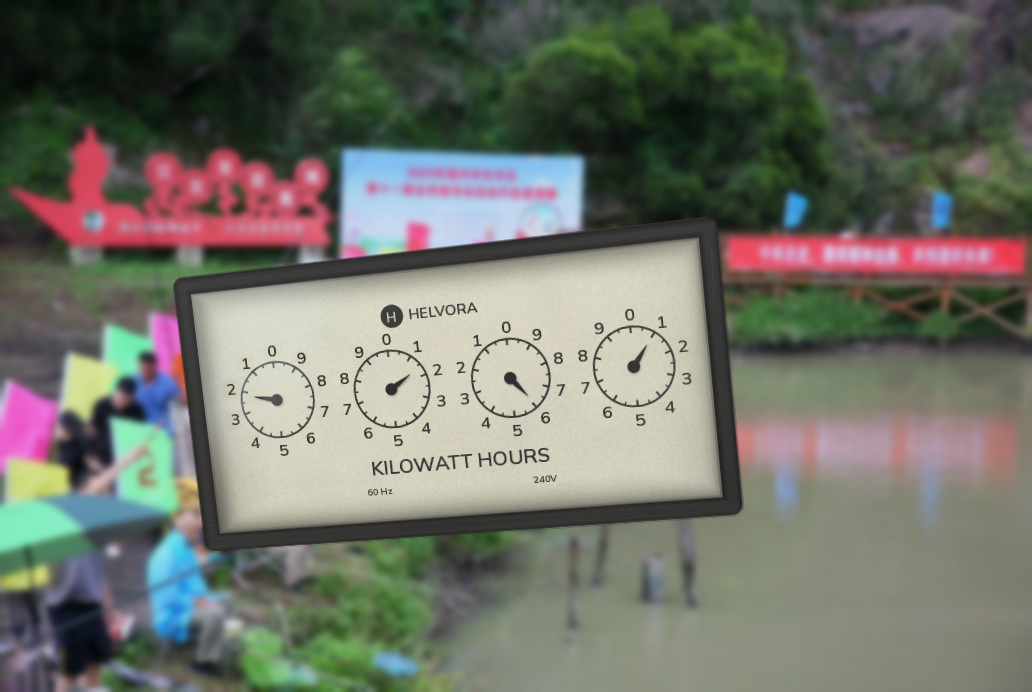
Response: 2161kWh
